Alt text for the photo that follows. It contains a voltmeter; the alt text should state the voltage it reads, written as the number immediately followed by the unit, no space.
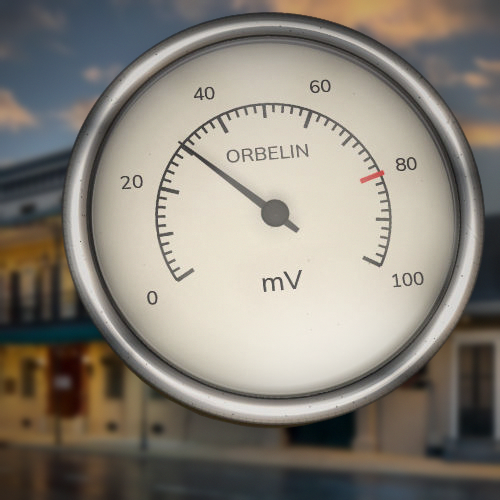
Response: 30mV
